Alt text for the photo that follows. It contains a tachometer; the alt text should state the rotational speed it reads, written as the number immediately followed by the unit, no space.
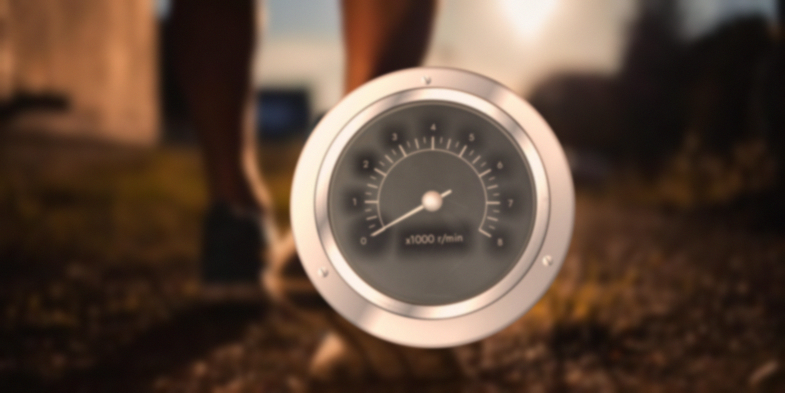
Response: 0rpm
